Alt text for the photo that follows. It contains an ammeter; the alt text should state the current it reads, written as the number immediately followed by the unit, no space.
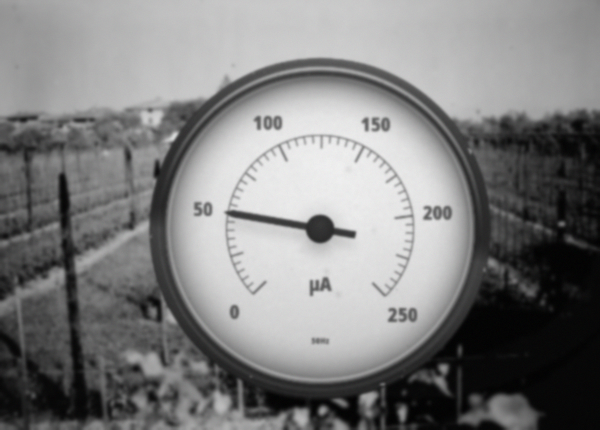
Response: 50µA
